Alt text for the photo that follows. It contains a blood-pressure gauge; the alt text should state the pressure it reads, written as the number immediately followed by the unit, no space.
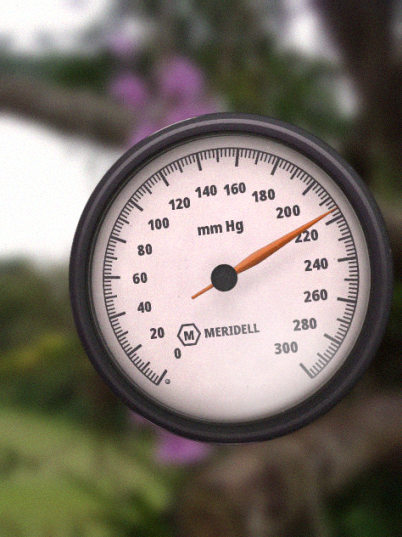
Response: 216mmHg
